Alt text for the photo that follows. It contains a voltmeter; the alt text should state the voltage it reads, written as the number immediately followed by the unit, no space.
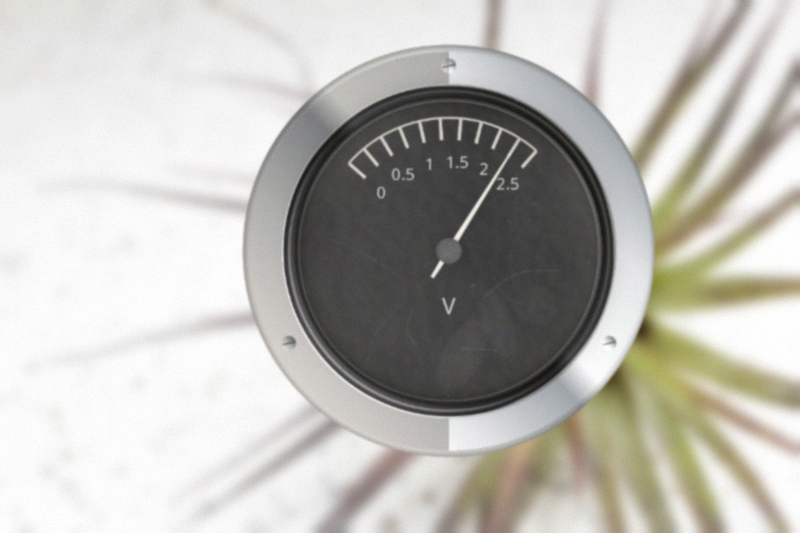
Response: 2.25V
